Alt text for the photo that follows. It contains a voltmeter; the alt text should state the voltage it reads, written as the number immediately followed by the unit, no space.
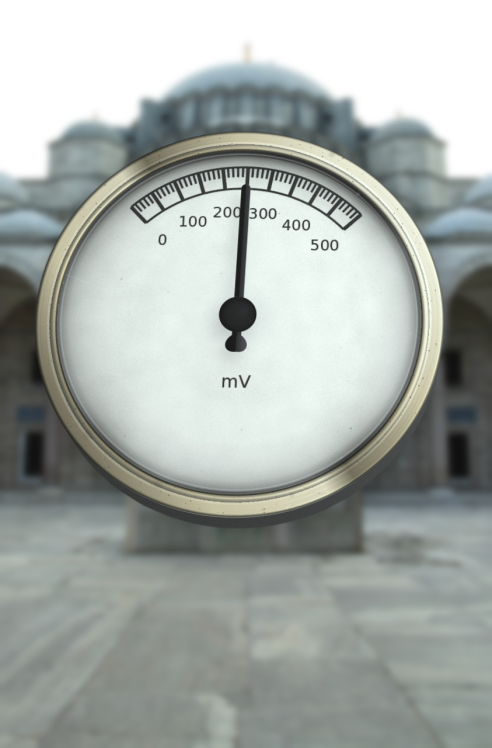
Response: 250mV
